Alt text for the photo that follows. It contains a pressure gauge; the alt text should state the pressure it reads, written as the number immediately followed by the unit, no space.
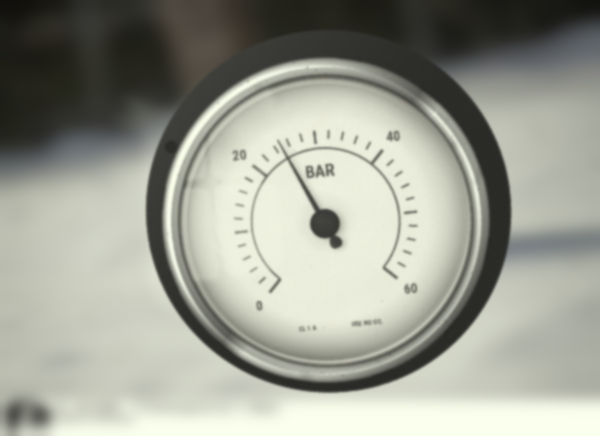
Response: 25bar
